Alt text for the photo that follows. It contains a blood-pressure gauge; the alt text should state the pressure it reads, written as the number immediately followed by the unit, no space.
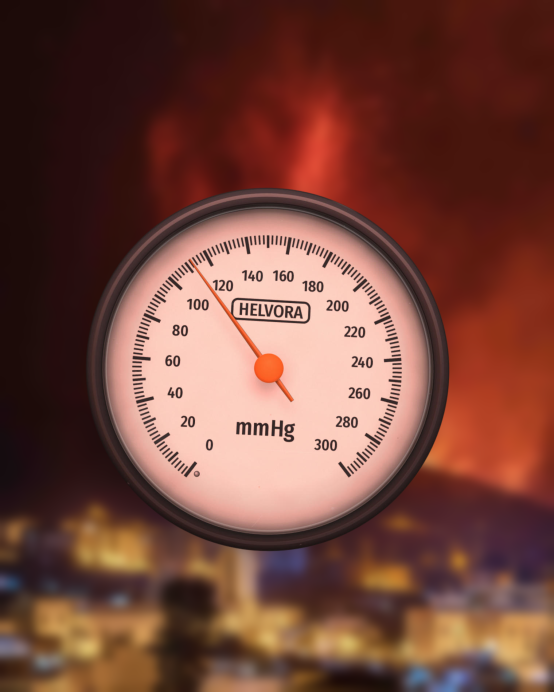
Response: 112mmHg
